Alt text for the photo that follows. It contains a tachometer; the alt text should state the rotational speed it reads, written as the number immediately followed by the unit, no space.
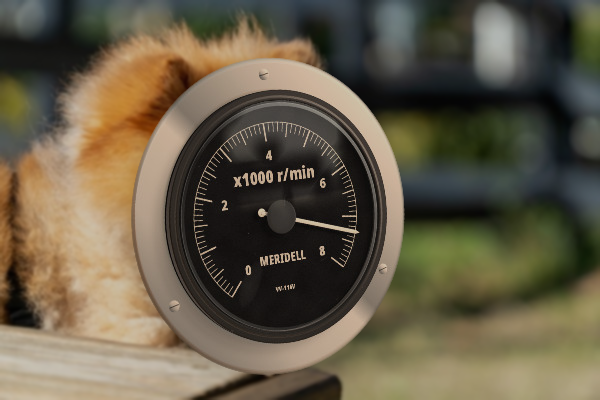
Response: 7300rpm
